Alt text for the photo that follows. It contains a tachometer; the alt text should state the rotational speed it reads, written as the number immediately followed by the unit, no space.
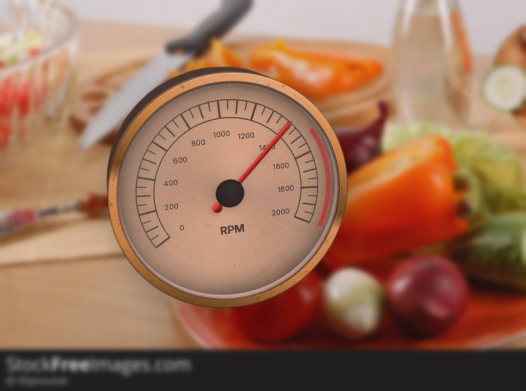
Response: 1400rpm
